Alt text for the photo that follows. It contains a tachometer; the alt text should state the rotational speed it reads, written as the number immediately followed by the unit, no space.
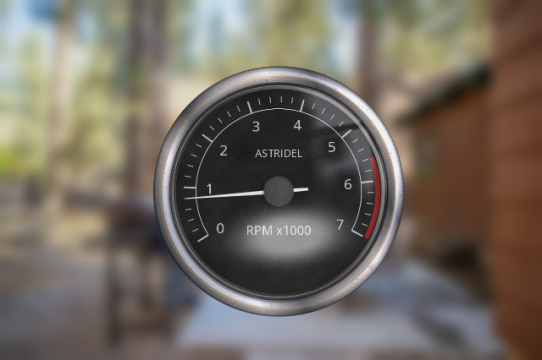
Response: 800rpm
